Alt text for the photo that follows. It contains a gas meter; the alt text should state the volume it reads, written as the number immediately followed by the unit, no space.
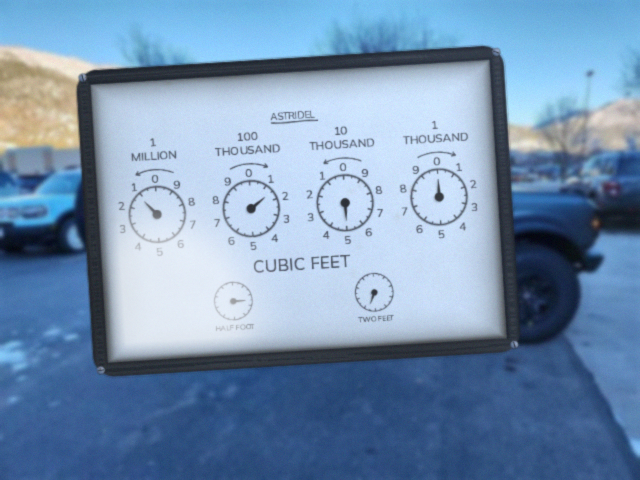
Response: 115000ft³
